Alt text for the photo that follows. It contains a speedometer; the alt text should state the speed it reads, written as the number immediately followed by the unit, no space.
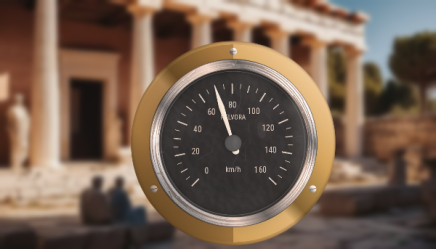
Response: 70km/h
